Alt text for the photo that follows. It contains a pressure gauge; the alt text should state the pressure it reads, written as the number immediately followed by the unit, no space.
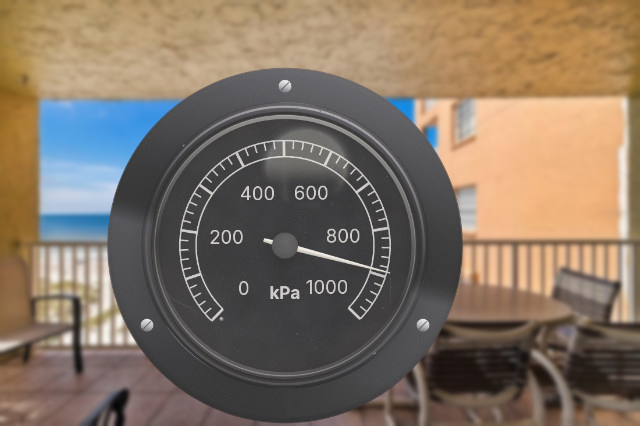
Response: 890kPa
